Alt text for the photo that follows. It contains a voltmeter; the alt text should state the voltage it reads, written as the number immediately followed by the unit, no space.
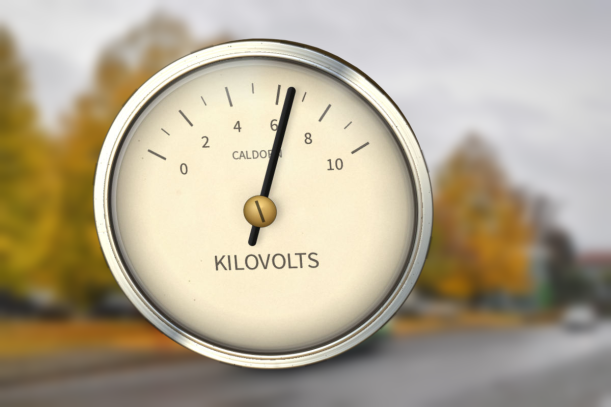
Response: 6.5kV
